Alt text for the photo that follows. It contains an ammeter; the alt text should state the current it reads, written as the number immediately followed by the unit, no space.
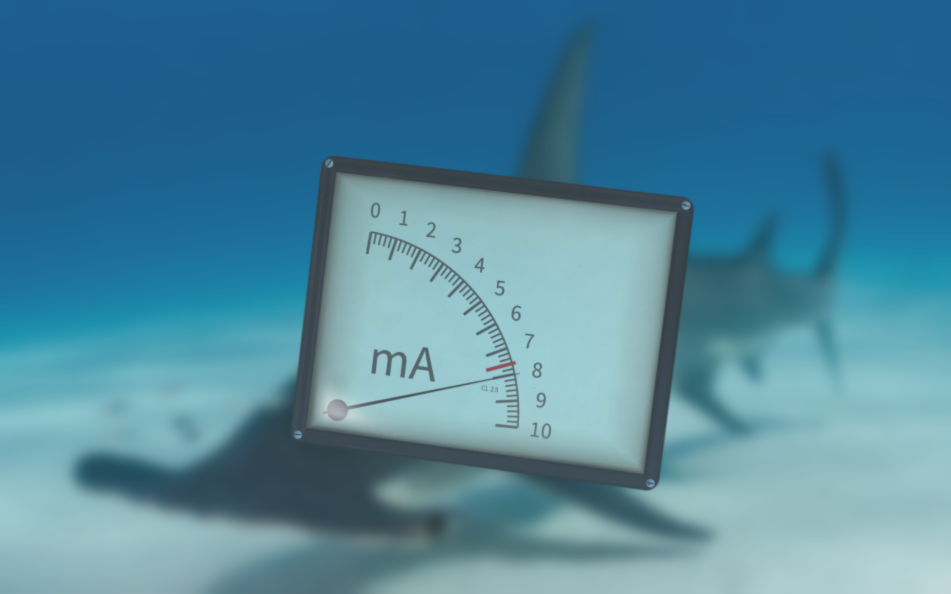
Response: 8mA
